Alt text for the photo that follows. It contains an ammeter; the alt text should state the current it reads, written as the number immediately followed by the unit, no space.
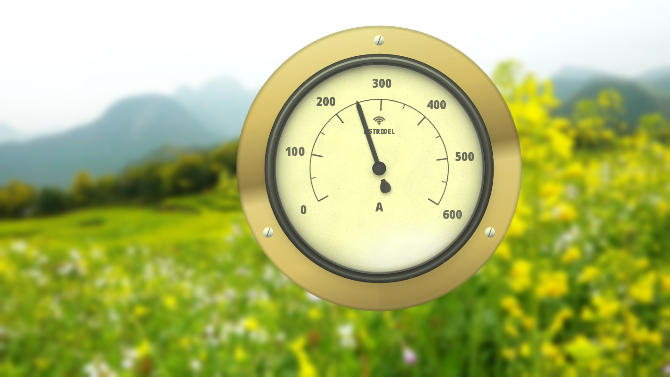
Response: 250A
